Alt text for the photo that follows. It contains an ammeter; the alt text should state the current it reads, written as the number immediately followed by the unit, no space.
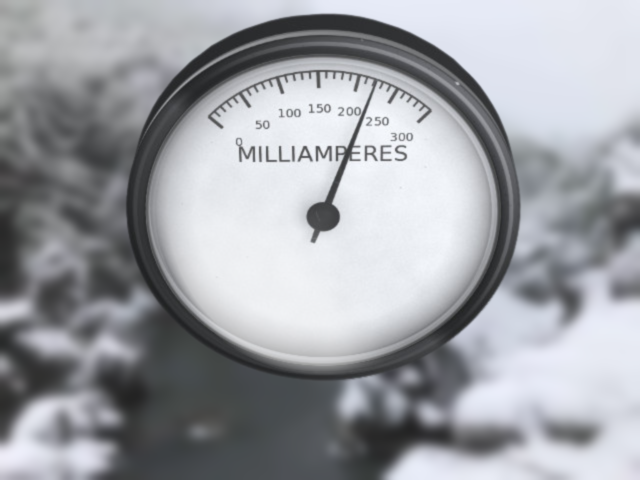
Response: 220mA
